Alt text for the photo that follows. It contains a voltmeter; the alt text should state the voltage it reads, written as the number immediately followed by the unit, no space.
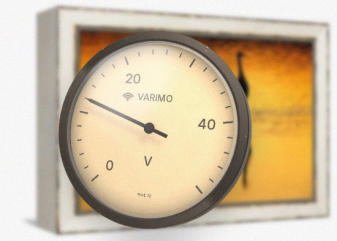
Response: 12V
